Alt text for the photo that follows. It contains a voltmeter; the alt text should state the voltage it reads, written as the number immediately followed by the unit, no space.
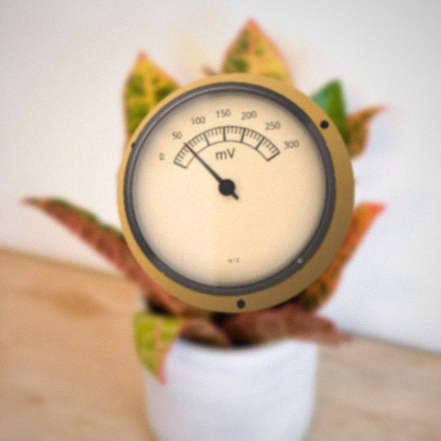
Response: 50mV
